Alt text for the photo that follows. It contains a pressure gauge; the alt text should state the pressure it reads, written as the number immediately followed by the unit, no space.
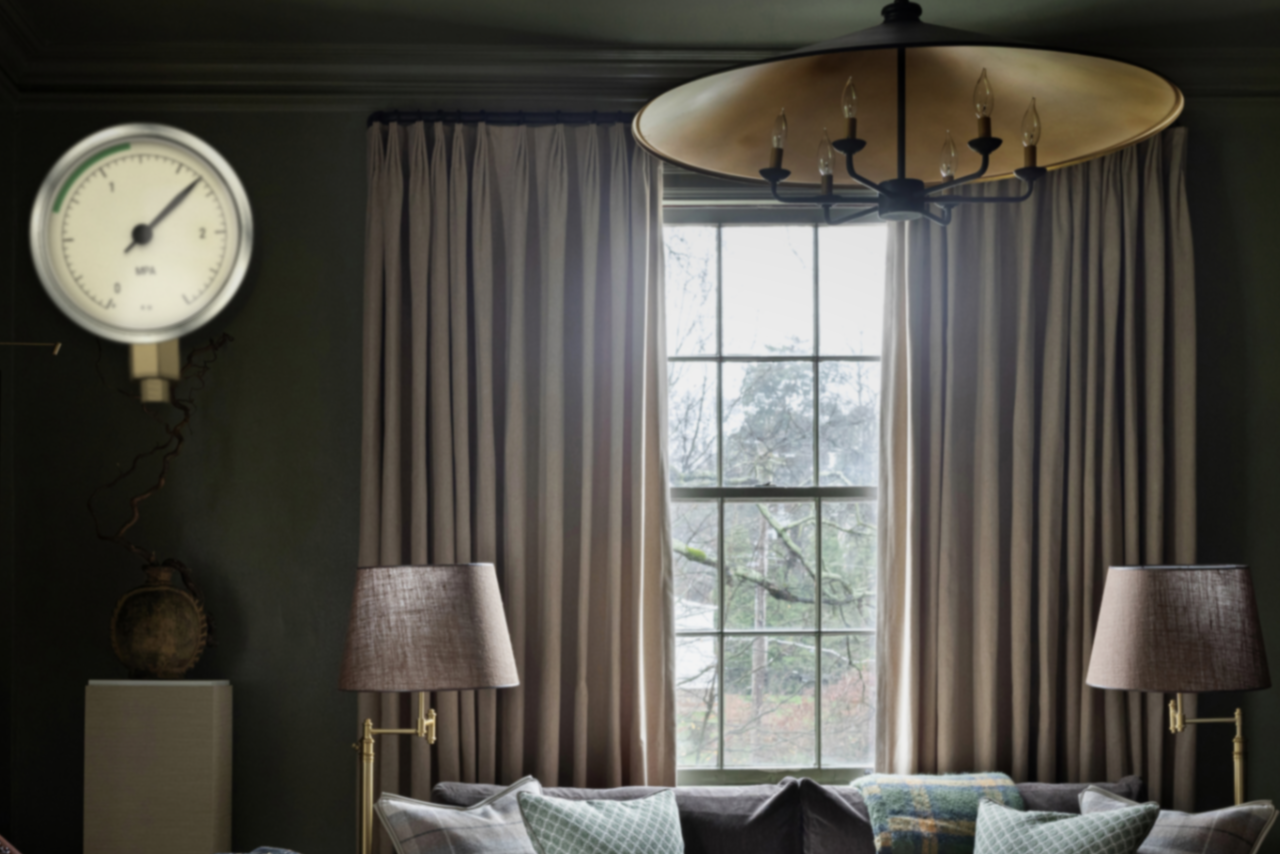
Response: 1.65MPa
